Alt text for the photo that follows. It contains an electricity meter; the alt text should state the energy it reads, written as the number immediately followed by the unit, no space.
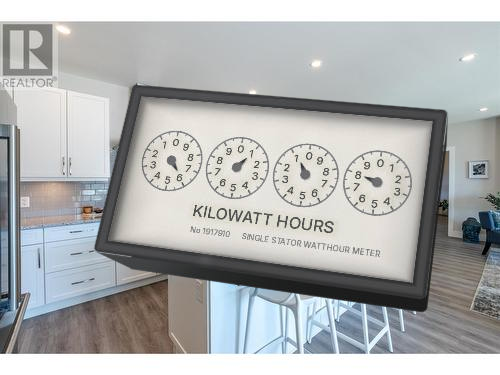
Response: 6108kWh
